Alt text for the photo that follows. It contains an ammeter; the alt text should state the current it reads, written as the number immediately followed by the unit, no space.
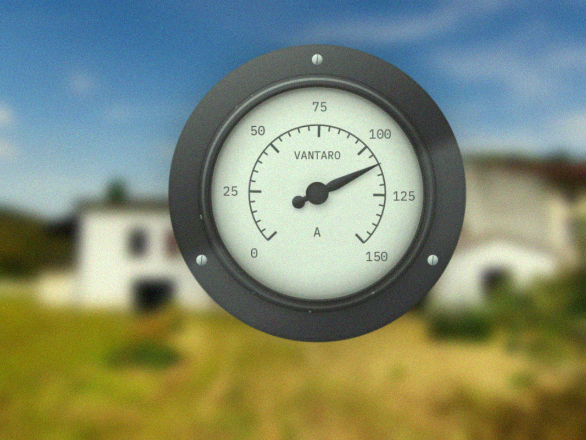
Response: 110A
